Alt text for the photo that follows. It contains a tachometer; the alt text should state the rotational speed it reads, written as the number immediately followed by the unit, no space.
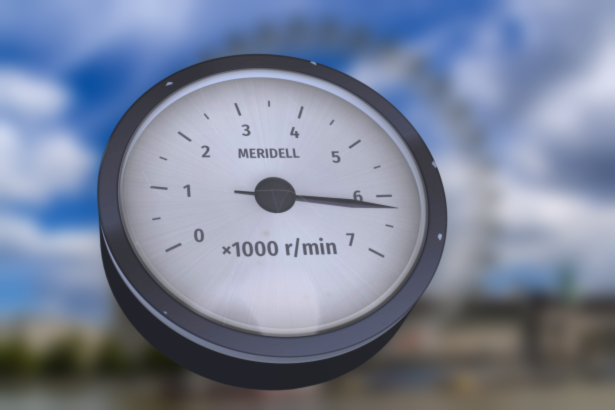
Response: 6250rpm
